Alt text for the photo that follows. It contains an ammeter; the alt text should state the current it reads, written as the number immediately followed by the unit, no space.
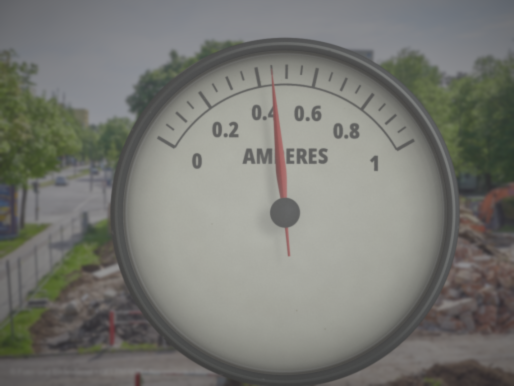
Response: 0.45A
